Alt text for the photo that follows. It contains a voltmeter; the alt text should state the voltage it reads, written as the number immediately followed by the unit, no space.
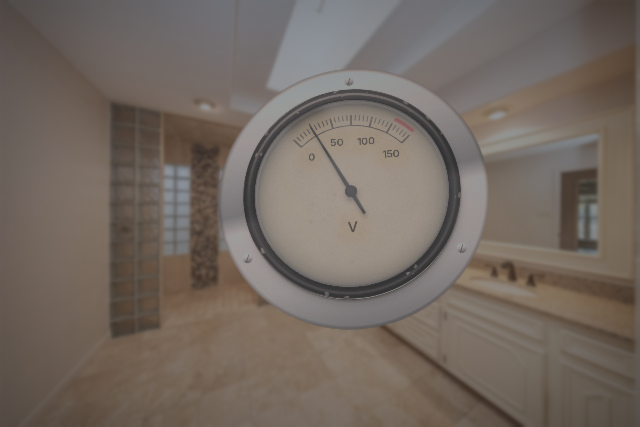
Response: 25V
